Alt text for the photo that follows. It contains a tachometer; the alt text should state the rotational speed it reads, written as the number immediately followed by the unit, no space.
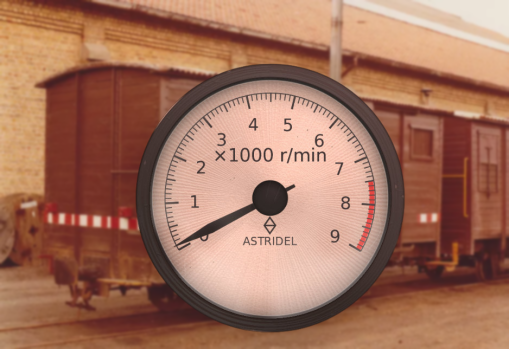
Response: 100rpm
